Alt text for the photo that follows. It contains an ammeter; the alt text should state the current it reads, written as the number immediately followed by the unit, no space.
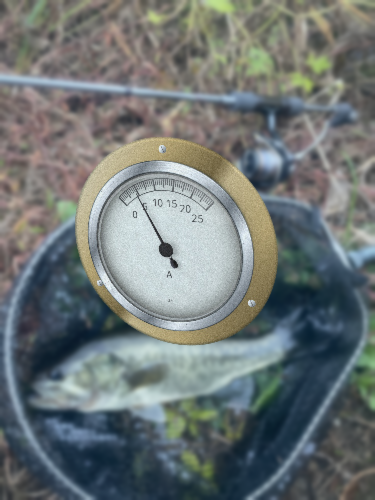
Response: 5A
